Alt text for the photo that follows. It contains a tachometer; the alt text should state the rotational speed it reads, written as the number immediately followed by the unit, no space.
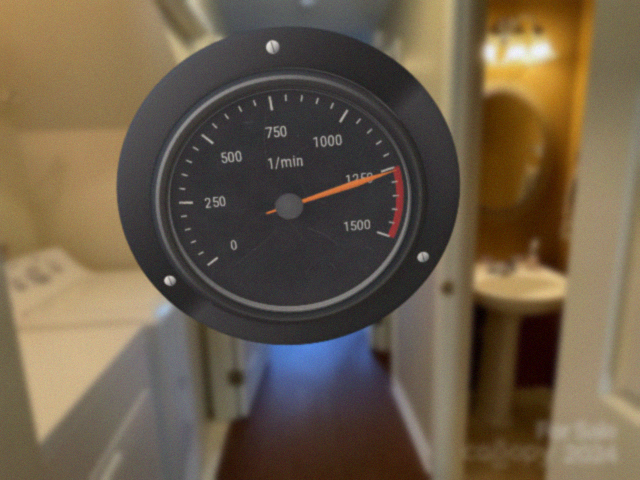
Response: 1250rpm
